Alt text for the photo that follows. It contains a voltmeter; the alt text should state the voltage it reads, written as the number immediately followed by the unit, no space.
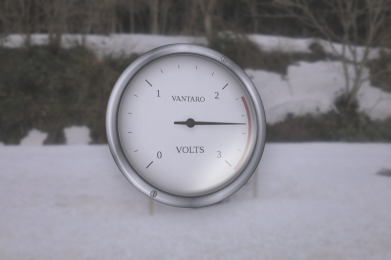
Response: 2.5V
